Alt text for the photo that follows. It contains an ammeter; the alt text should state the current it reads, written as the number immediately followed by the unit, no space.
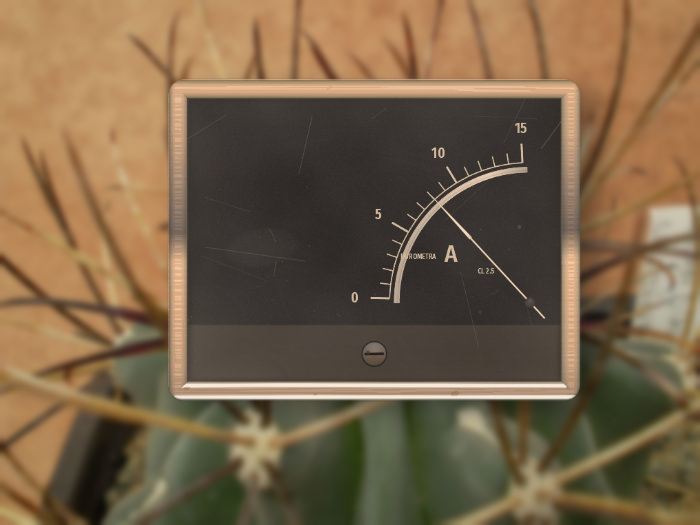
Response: 8A
